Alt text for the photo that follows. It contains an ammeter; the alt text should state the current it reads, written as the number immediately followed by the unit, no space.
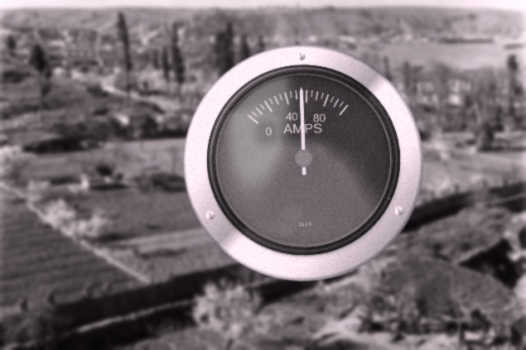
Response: 55A
